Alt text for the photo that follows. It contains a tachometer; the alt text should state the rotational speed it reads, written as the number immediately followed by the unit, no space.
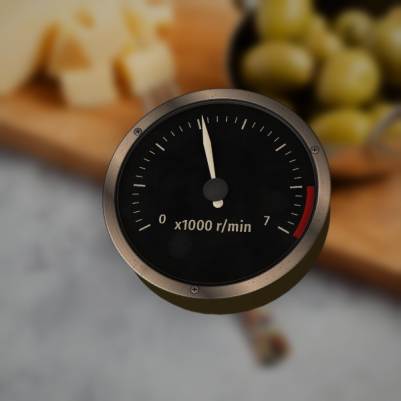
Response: 3100rpm
